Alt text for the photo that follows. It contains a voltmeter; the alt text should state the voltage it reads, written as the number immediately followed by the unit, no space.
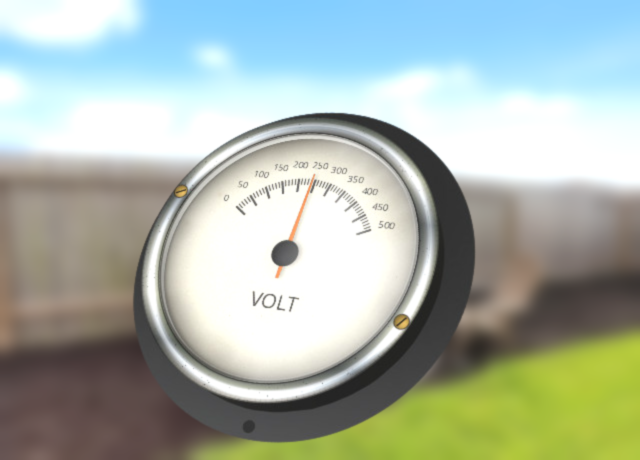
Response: 250V
